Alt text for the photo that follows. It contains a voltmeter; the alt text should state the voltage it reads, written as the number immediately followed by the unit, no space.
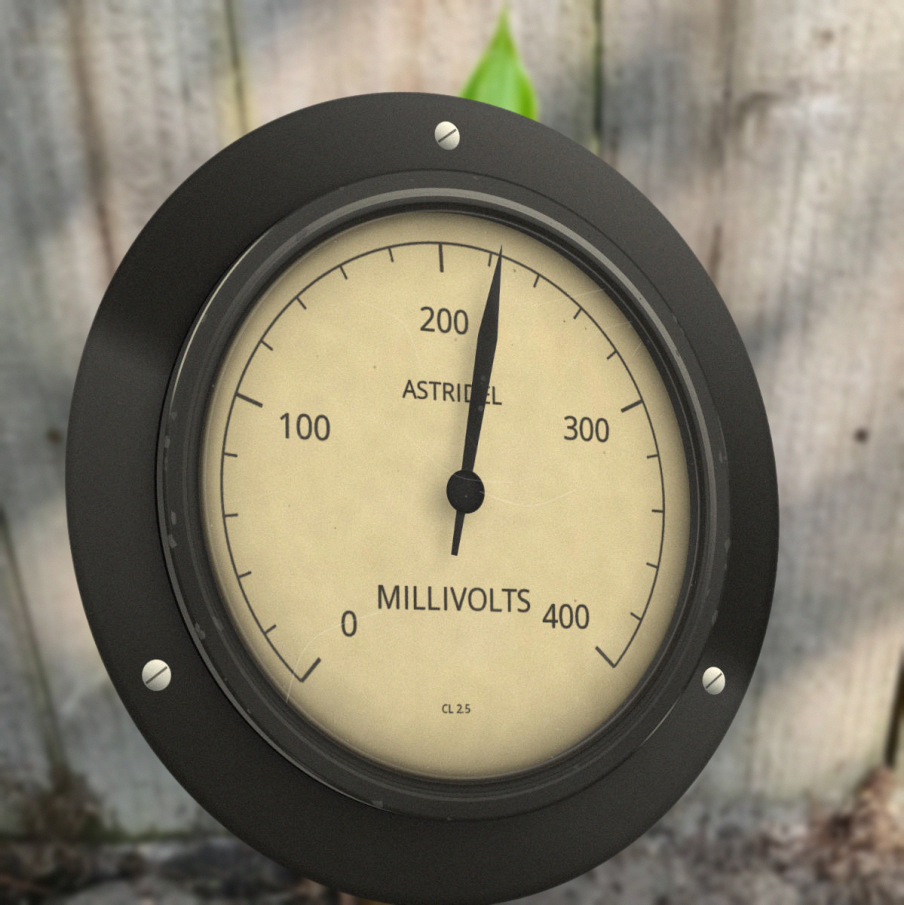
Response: 220mV
